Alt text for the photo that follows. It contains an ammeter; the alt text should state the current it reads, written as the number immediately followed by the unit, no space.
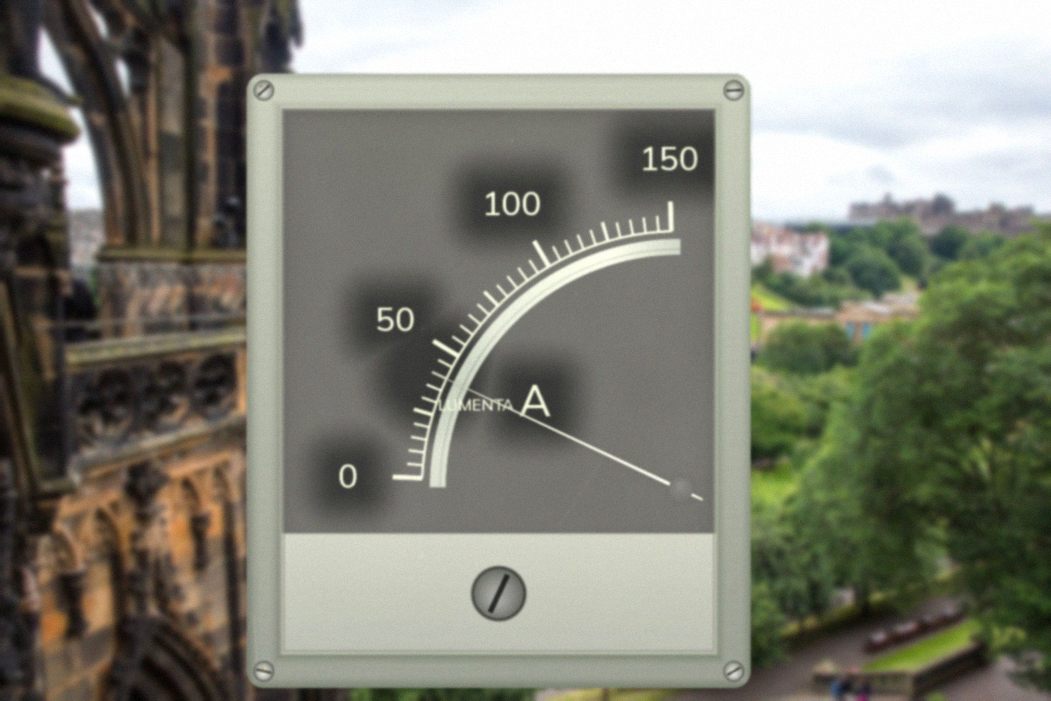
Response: 40A
